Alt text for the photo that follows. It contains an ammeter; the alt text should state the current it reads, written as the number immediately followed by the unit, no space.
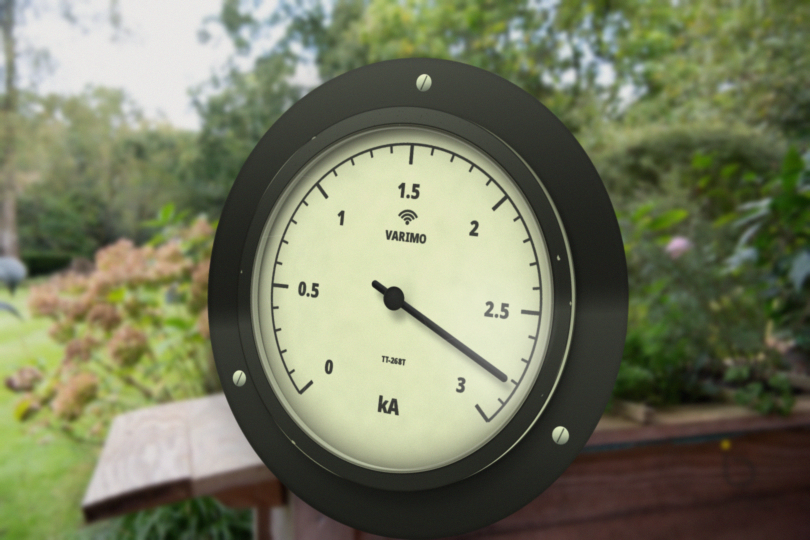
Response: 2.8kA
